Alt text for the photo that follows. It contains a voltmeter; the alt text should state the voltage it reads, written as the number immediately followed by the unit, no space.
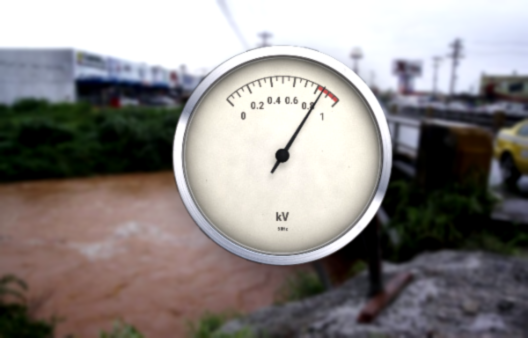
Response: 0.85kV
